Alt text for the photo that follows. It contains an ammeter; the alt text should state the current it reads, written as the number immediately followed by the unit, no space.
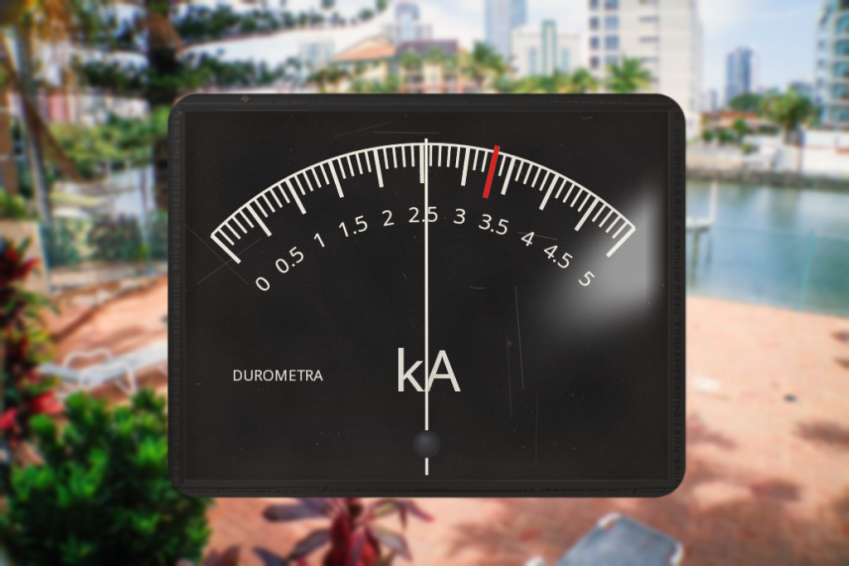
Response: 2.55kA
